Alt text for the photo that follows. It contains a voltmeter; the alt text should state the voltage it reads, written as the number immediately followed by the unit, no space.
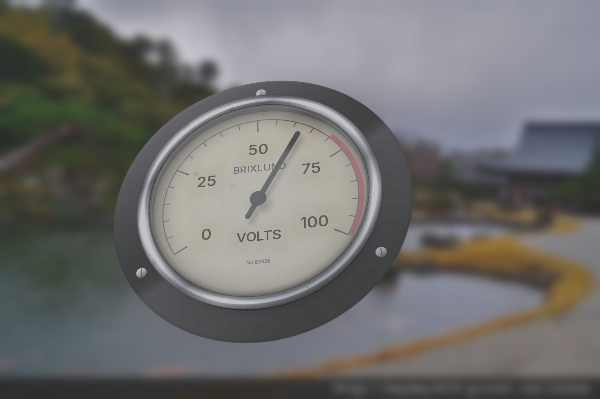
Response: 62.5V
